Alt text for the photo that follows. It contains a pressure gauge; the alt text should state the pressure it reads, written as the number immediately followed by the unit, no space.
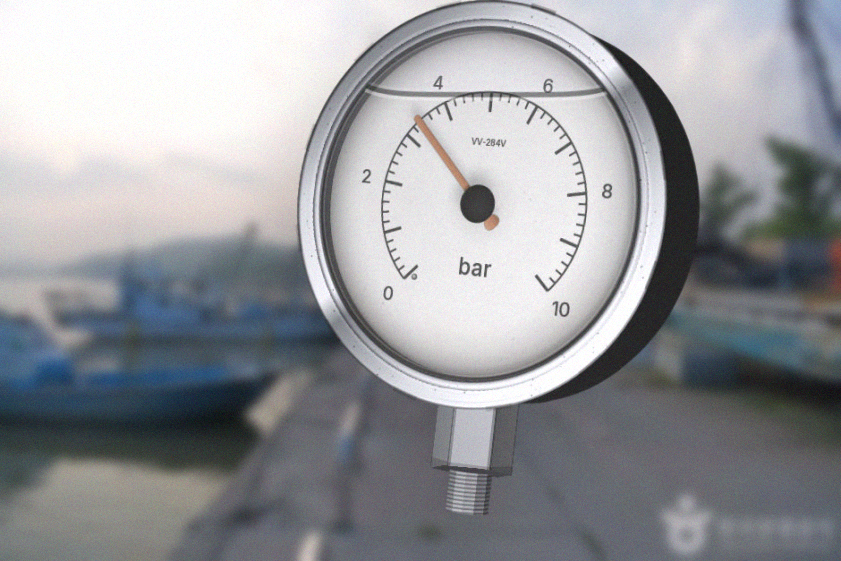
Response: 3.4bar
